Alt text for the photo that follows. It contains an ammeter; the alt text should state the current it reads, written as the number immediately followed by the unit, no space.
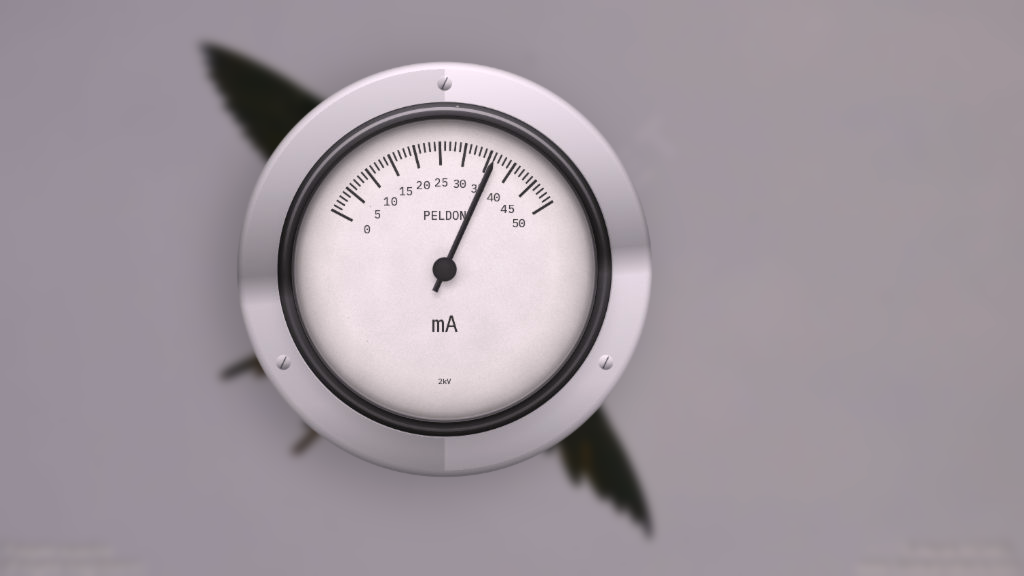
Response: 36mA
